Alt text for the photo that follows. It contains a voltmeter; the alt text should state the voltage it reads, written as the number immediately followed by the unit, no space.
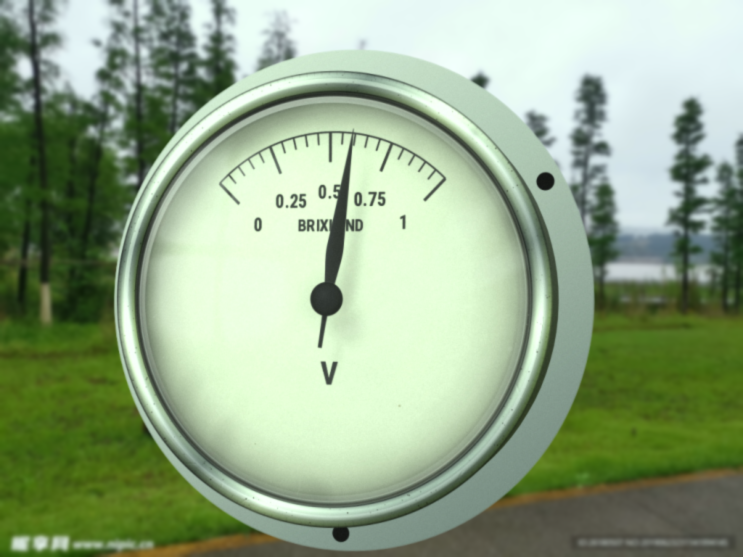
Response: 0.6V
